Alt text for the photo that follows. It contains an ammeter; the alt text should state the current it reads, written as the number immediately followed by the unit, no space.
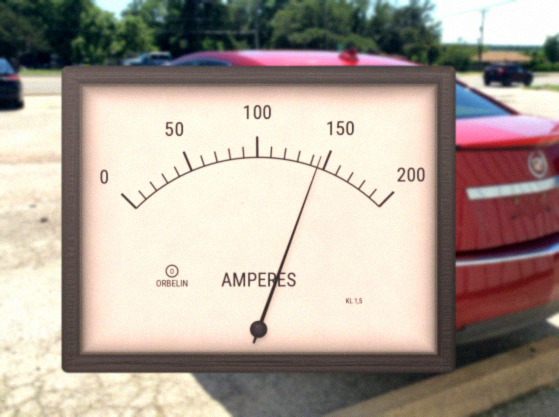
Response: 145A
